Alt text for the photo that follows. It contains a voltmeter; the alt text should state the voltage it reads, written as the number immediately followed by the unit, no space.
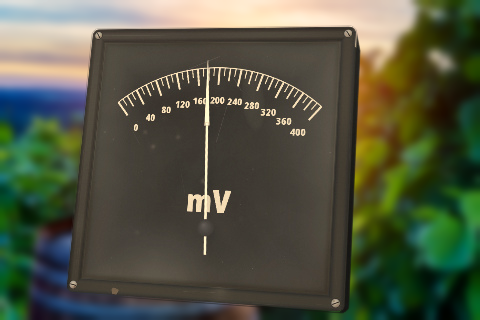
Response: 180mV
